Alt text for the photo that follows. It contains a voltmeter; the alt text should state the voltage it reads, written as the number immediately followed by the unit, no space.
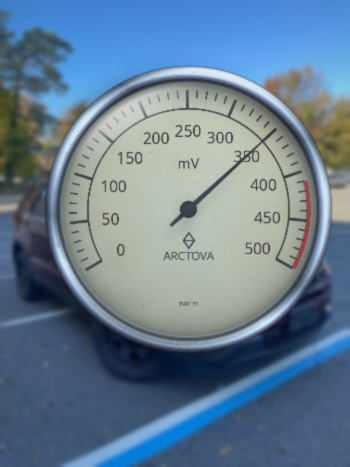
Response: 350mV
